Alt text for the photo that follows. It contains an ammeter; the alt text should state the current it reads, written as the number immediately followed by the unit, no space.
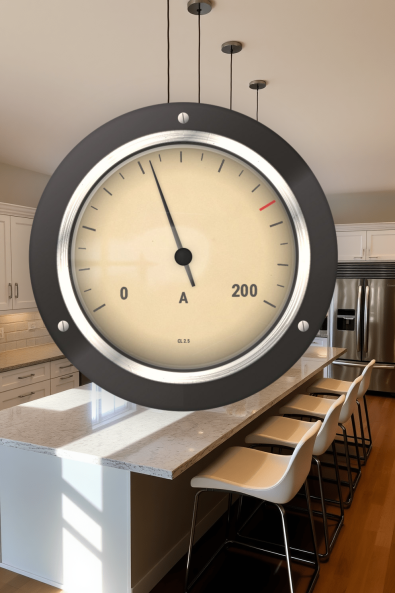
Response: 85A
